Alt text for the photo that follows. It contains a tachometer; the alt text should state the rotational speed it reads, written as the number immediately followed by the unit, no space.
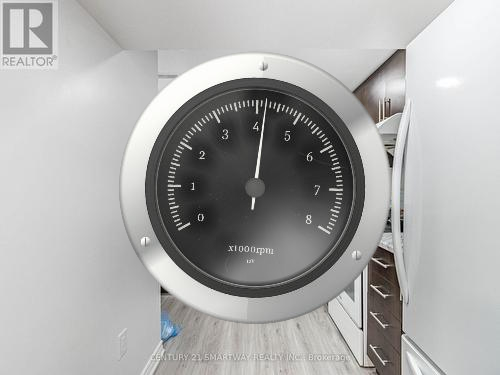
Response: 4200rpm
